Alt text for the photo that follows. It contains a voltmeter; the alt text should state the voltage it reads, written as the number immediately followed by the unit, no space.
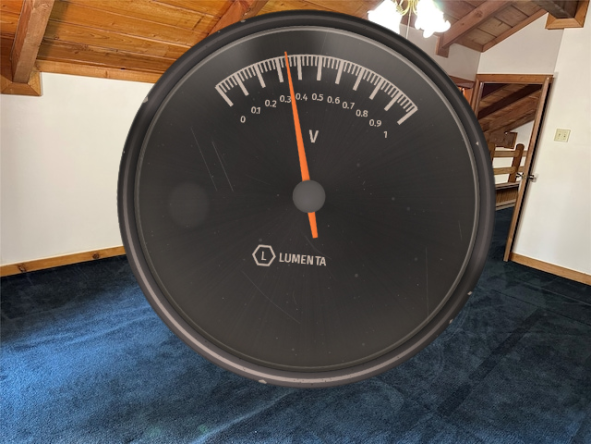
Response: 0.34V
